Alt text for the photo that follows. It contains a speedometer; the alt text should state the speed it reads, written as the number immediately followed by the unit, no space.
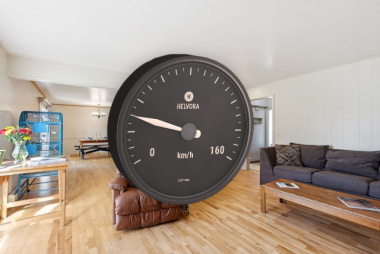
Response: 30km/h
